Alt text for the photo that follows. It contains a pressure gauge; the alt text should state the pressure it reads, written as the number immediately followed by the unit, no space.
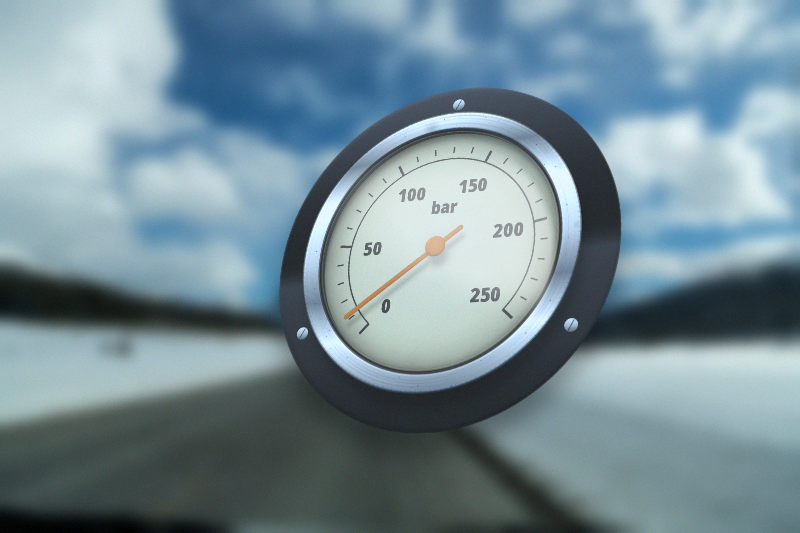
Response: 10bar
